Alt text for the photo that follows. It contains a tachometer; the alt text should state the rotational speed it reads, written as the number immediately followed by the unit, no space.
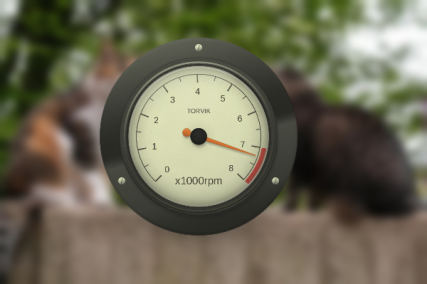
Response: 7250rpm
